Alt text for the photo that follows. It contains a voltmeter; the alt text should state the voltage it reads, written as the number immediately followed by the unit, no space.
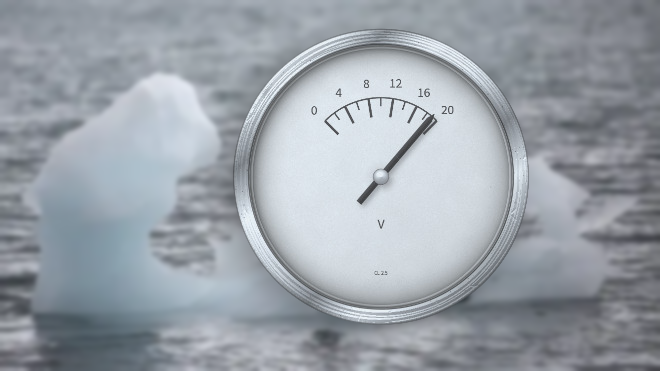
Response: 19V
